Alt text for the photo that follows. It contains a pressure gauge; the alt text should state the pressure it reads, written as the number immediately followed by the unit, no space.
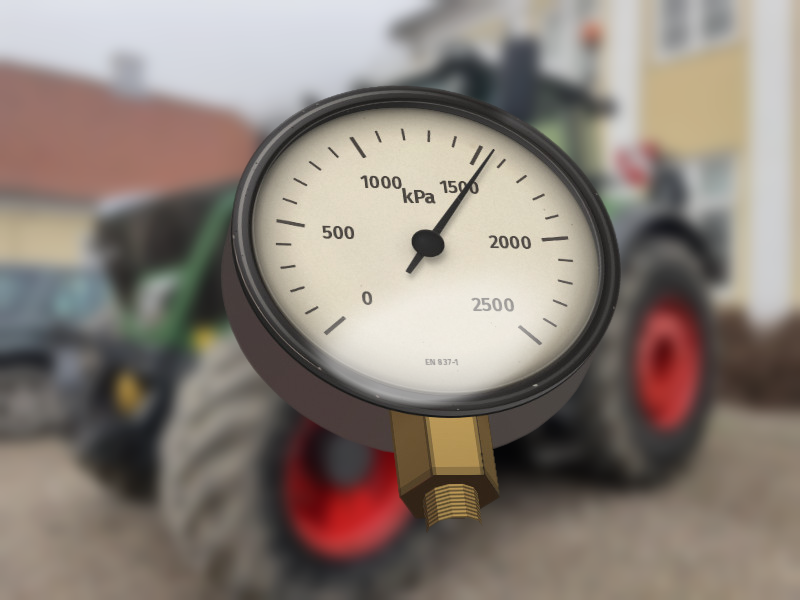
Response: 1550kPa
